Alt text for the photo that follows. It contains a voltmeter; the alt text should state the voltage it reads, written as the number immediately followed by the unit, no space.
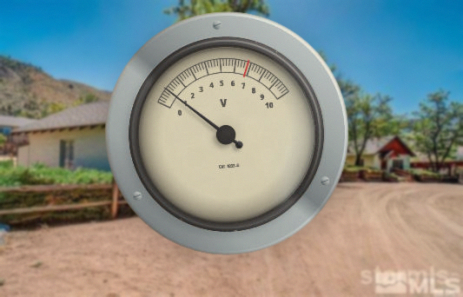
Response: 1V
